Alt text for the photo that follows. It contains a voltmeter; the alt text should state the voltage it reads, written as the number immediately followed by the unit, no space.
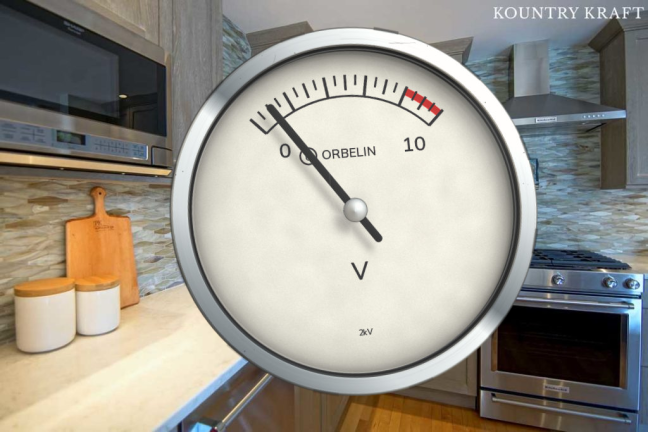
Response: 1V
